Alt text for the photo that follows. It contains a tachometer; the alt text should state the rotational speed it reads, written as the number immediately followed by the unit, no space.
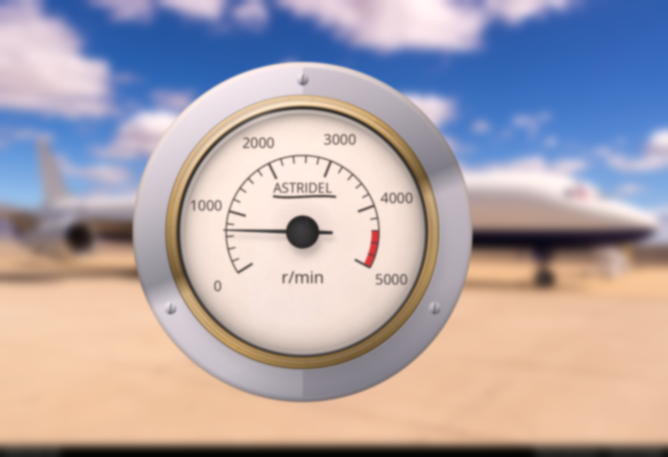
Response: 700rpm
